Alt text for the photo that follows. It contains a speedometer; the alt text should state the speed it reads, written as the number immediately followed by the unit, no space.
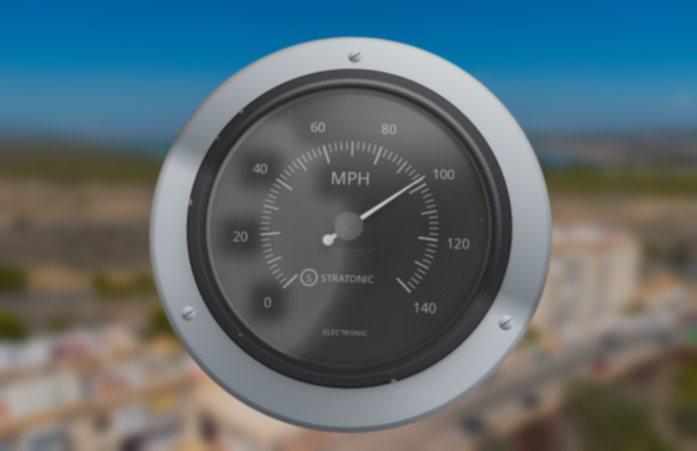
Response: 98mph
